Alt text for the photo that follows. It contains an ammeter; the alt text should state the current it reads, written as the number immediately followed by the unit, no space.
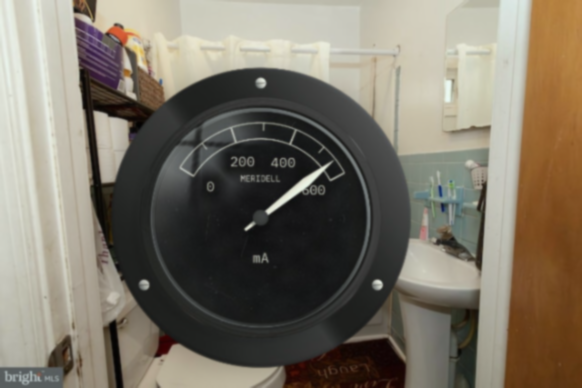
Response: 550mA
